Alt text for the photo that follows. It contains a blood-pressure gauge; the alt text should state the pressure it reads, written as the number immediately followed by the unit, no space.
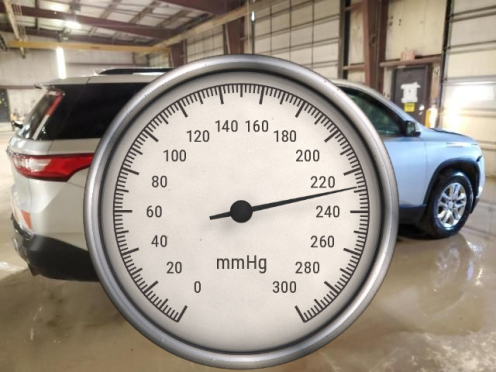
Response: 228mmHg
